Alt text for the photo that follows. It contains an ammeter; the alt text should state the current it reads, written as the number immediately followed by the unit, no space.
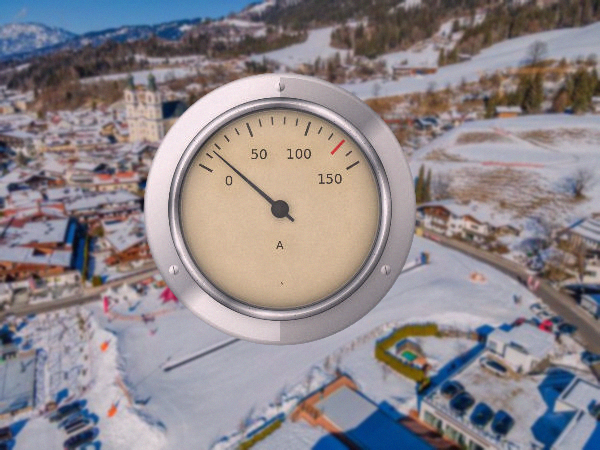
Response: 15A
